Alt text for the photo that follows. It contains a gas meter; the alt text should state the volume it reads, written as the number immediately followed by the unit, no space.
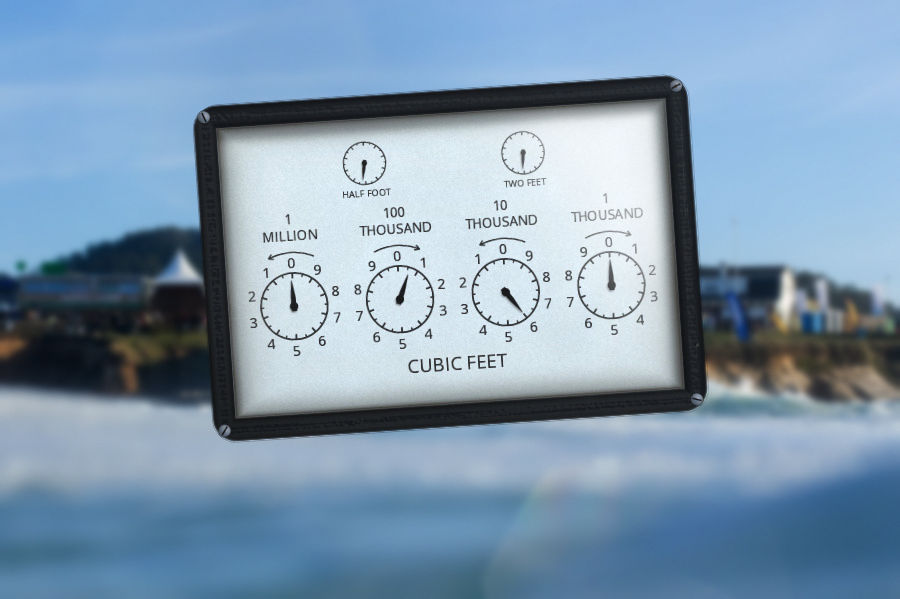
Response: 6000ft³
